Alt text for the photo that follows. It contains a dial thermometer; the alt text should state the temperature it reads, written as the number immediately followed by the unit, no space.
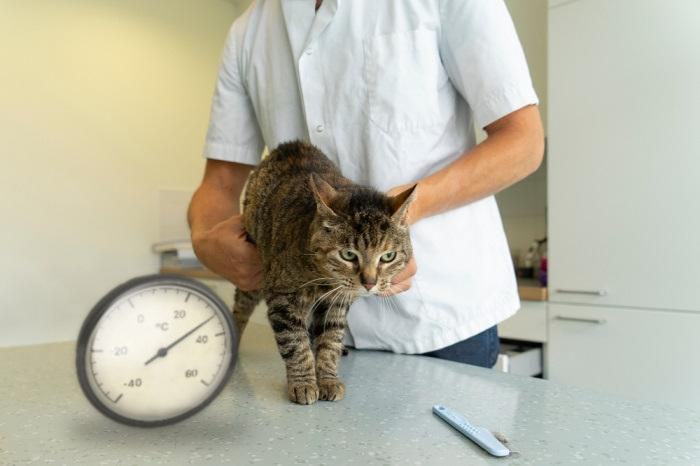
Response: 32°C
